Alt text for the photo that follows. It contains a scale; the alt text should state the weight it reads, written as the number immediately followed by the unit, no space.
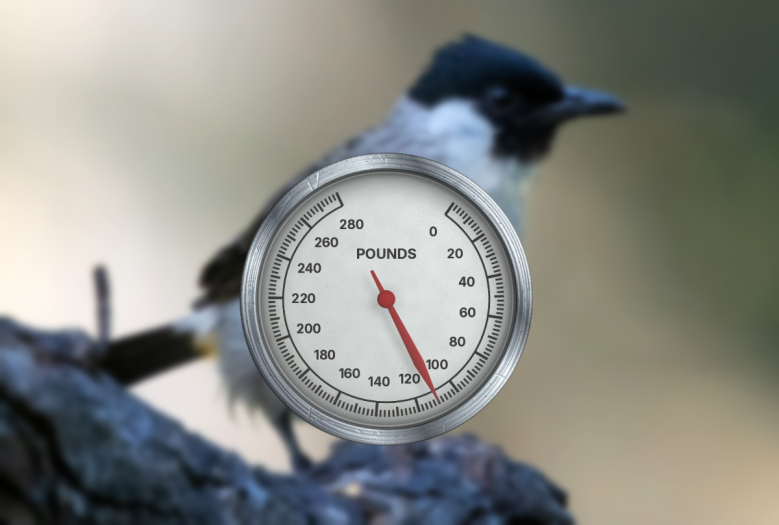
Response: 110lb
